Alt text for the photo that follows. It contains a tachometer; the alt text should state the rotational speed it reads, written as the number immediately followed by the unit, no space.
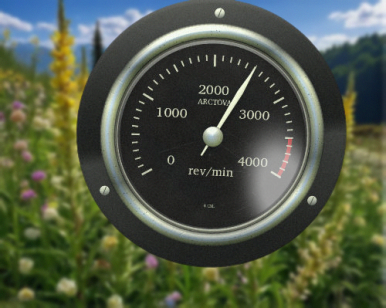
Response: 2500rpm
